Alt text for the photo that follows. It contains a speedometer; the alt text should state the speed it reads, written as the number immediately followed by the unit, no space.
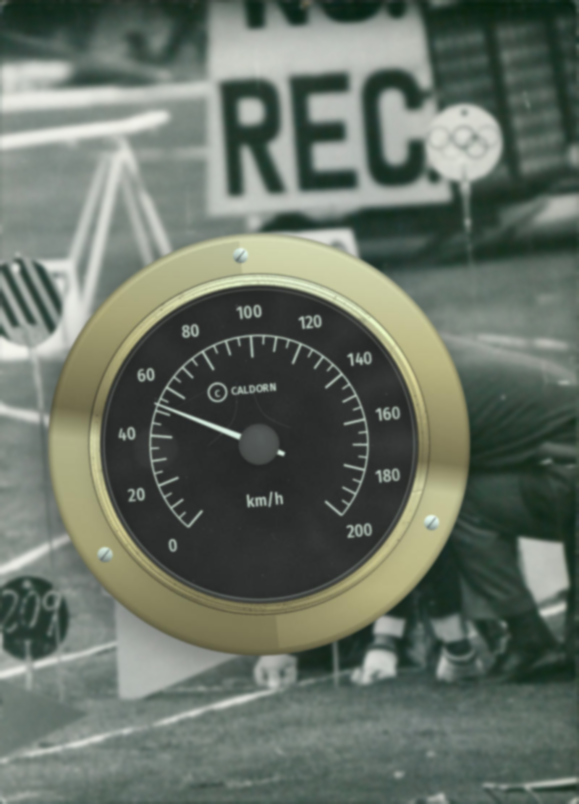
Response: 52.5km/h
